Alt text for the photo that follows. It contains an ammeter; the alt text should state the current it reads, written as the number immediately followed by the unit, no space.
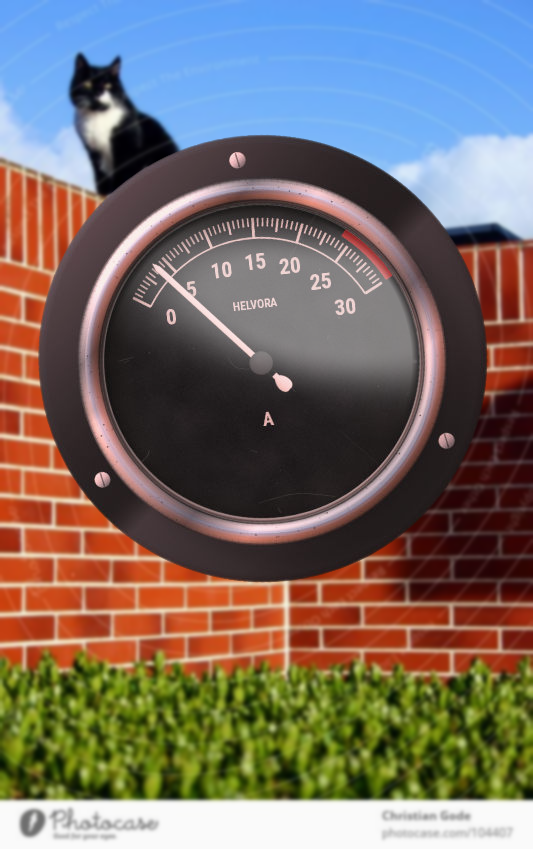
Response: 4A
